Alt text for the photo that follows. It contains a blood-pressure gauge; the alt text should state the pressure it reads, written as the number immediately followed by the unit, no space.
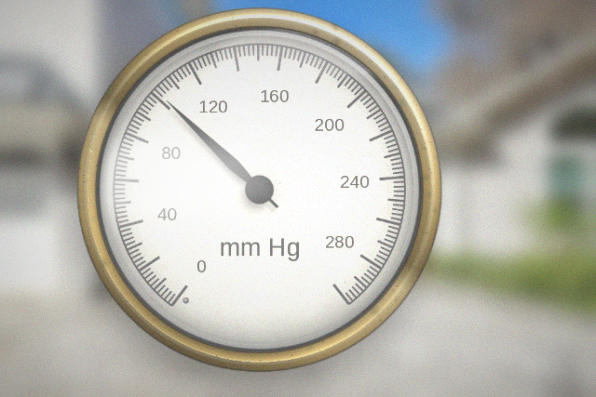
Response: 102mmHg
